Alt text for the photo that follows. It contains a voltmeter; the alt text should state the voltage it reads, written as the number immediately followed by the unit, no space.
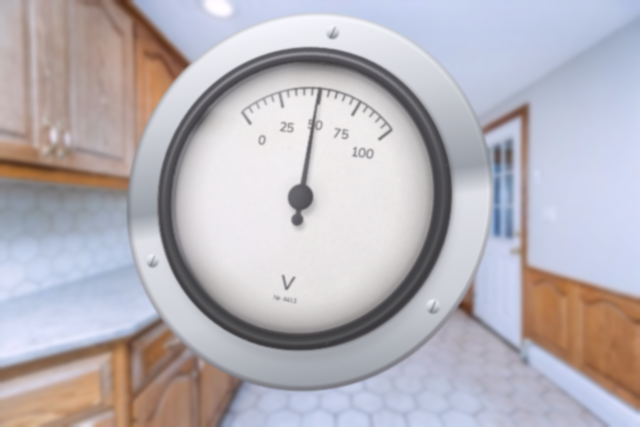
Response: 50V
